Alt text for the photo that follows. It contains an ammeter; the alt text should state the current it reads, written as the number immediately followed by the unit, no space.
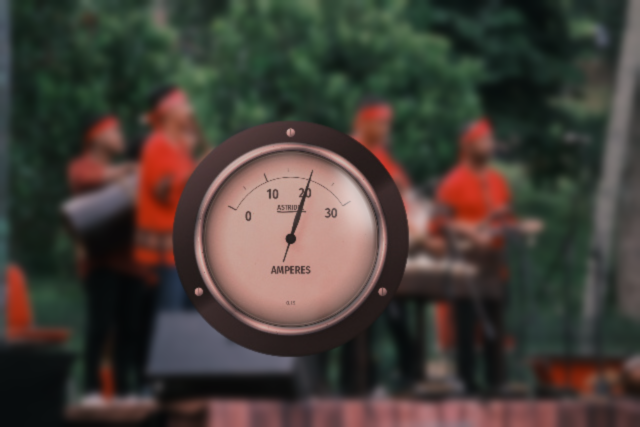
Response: 20A
